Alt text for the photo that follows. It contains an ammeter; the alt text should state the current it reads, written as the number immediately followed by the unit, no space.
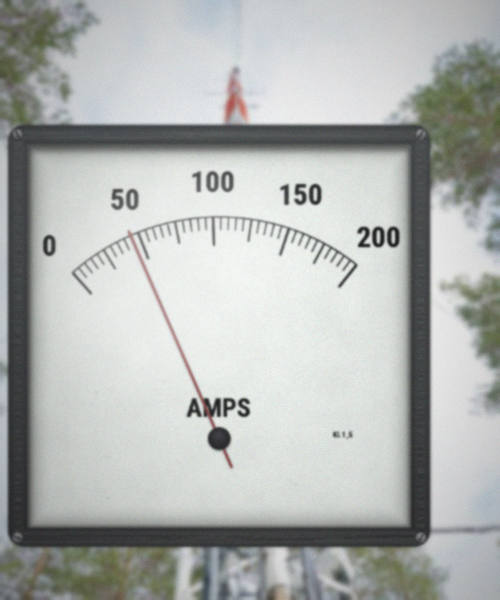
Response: 45A
